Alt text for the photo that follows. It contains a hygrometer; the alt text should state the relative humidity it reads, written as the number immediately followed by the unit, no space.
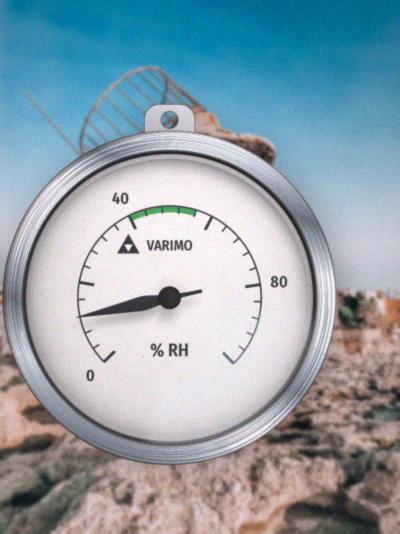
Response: 12%
